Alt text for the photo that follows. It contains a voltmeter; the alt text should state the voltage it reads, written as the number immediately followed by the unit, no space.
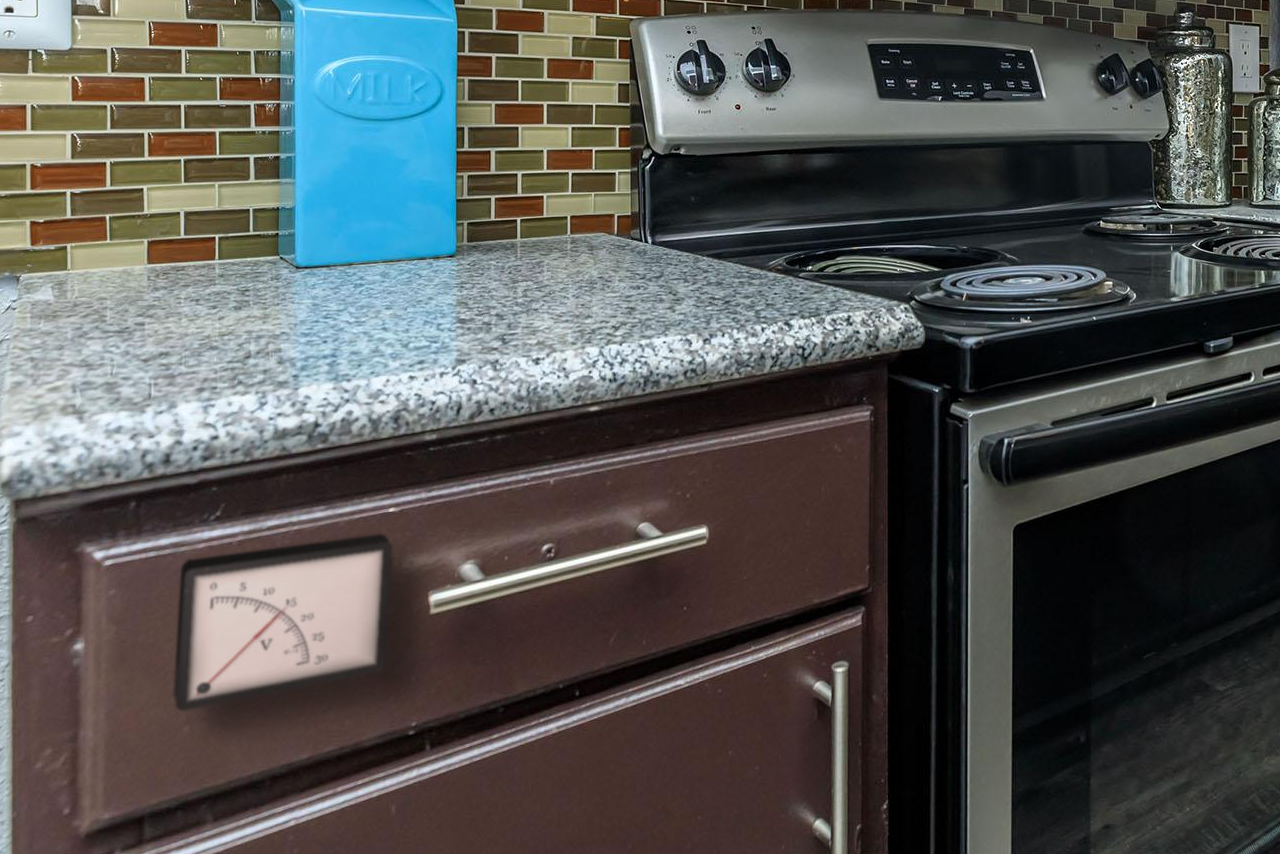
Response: 15V
